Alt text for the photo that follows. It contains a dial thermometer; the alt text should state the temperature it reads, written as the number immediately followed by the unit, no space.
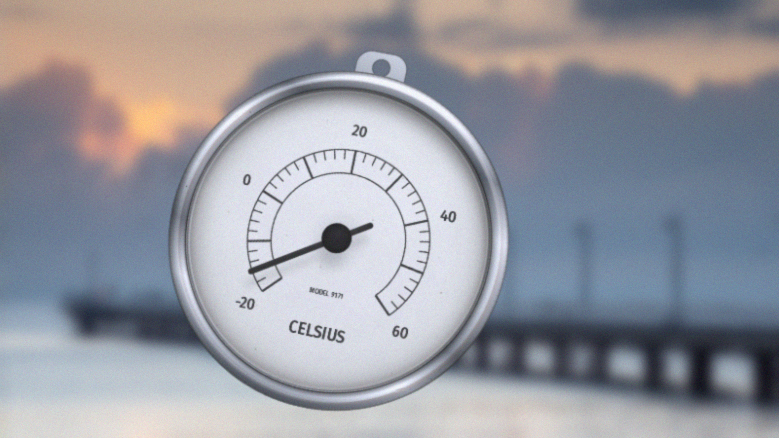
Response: -16°C
